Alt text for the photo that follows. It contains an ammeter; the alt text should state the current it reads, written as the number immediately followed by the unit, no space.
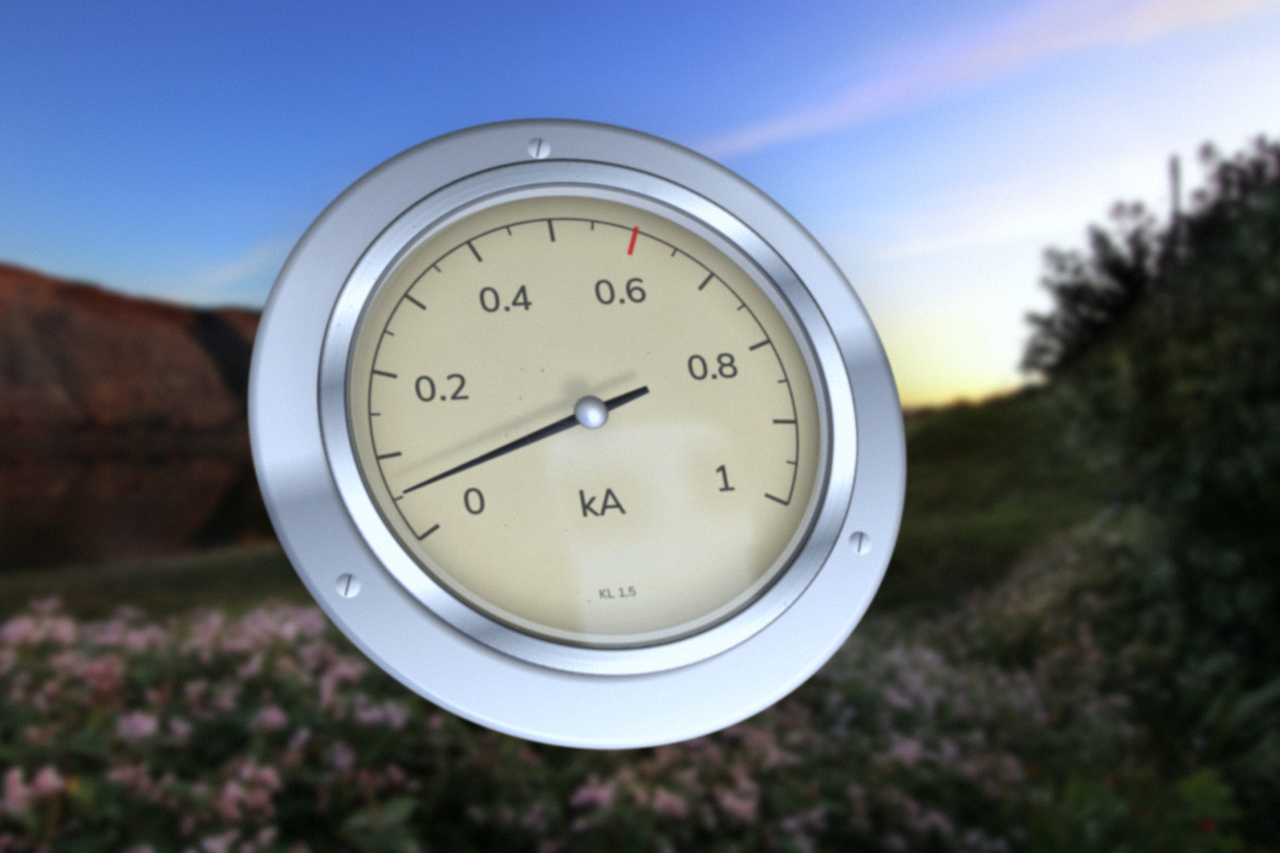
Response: 0.05kA
